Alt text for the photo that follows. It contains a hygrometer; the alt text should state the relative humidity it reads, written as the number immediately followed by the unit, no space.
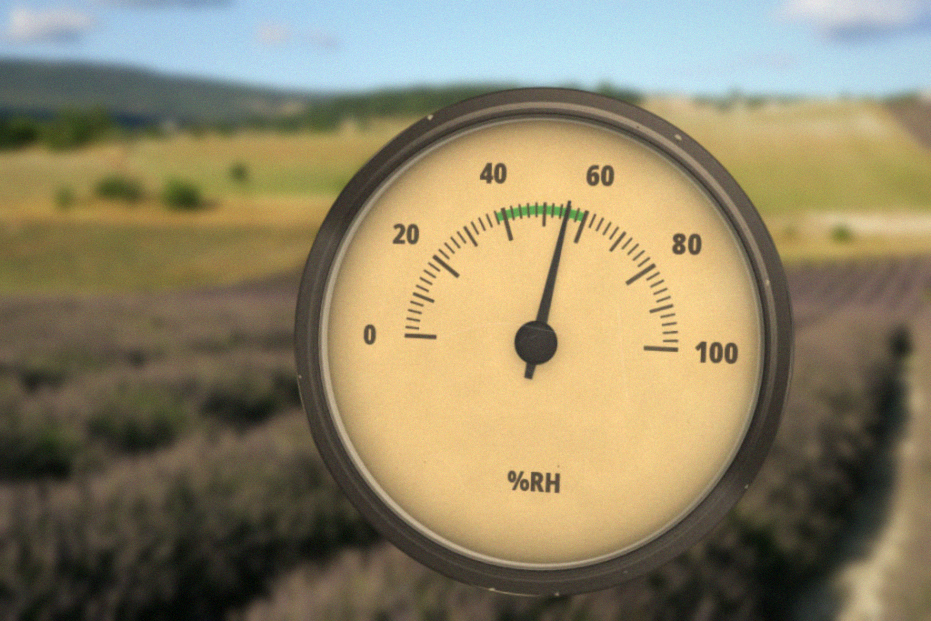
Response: 56%
